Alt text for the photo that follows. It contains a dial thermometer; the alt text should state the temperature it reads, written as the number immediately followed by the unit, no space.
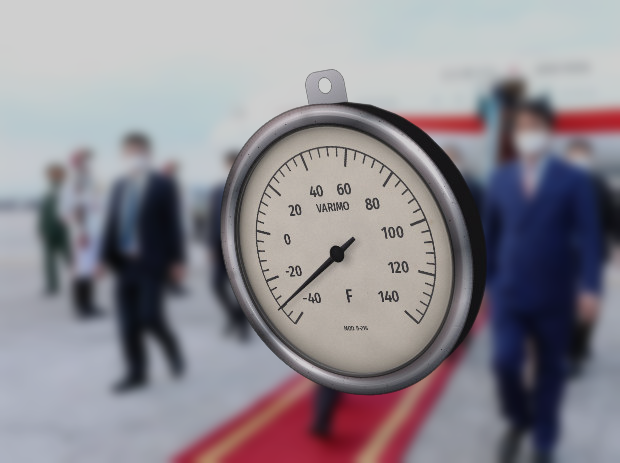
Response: -32°F
